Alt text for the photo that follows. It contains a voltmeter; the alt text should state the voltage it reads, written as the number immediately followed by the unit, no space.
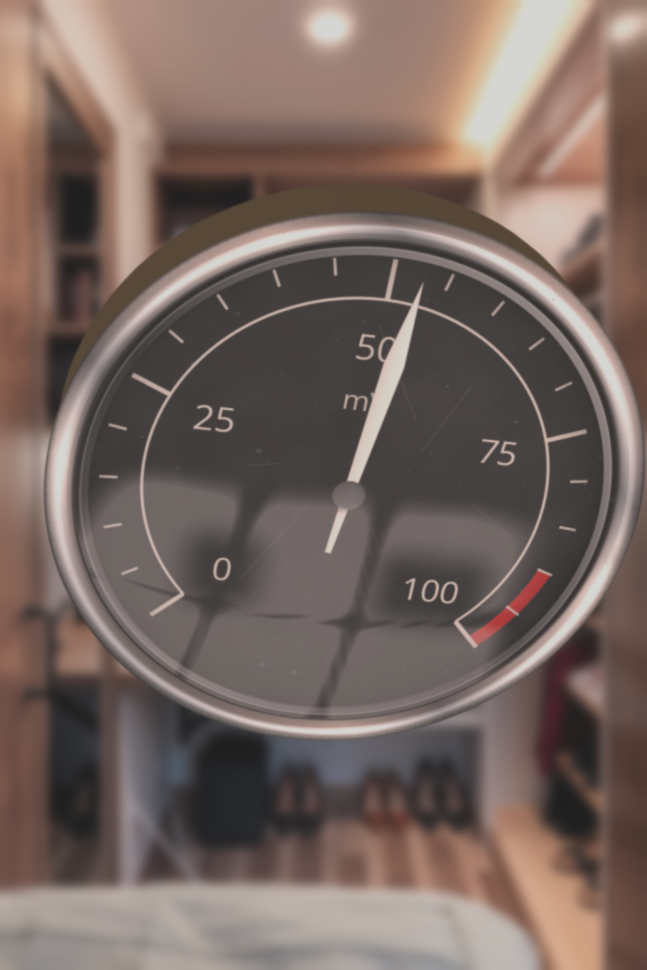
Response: 52.5mV
